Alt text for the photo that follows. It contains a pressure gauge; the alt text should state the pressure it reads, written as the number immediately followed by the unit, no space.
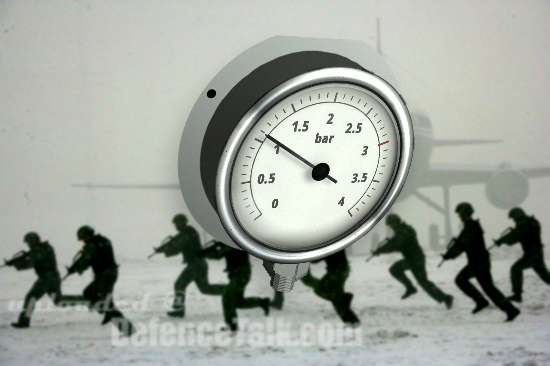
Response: 1.1bar
